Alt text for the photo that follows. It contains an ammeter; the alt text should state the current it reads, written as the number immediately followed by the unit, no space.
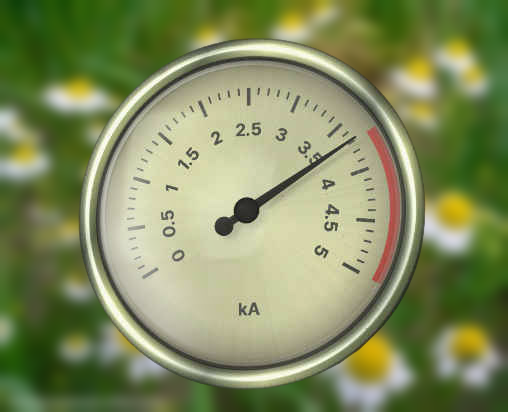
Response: 3.7kA
